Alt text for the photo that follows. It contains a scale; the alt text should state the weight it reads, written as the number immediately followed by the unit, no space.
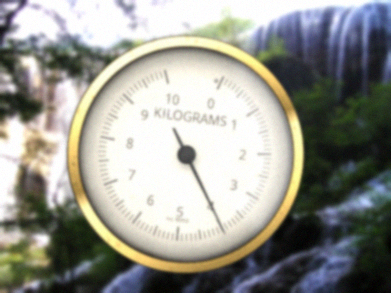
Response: 4kg
